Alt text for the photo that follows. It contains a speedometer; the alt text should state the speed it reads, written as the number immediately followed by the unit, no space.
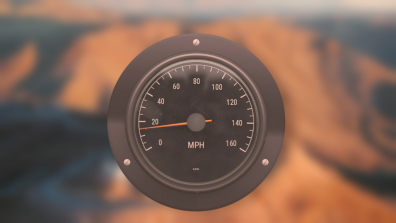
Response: 15mph
